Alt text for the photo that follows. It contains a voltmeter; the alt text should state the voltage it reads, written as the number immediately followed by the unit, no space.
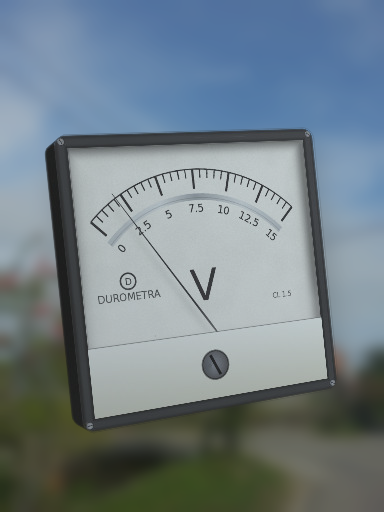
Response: 2V
